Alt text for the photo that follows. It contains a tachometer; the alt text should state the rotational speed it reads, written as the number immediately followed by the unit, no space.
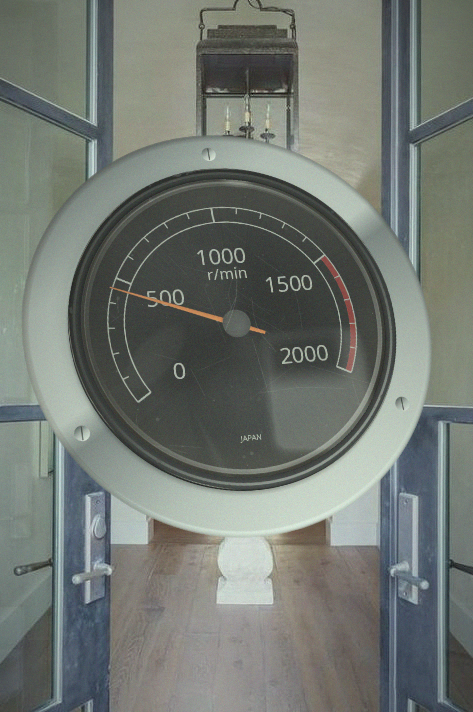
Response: 450rpm
